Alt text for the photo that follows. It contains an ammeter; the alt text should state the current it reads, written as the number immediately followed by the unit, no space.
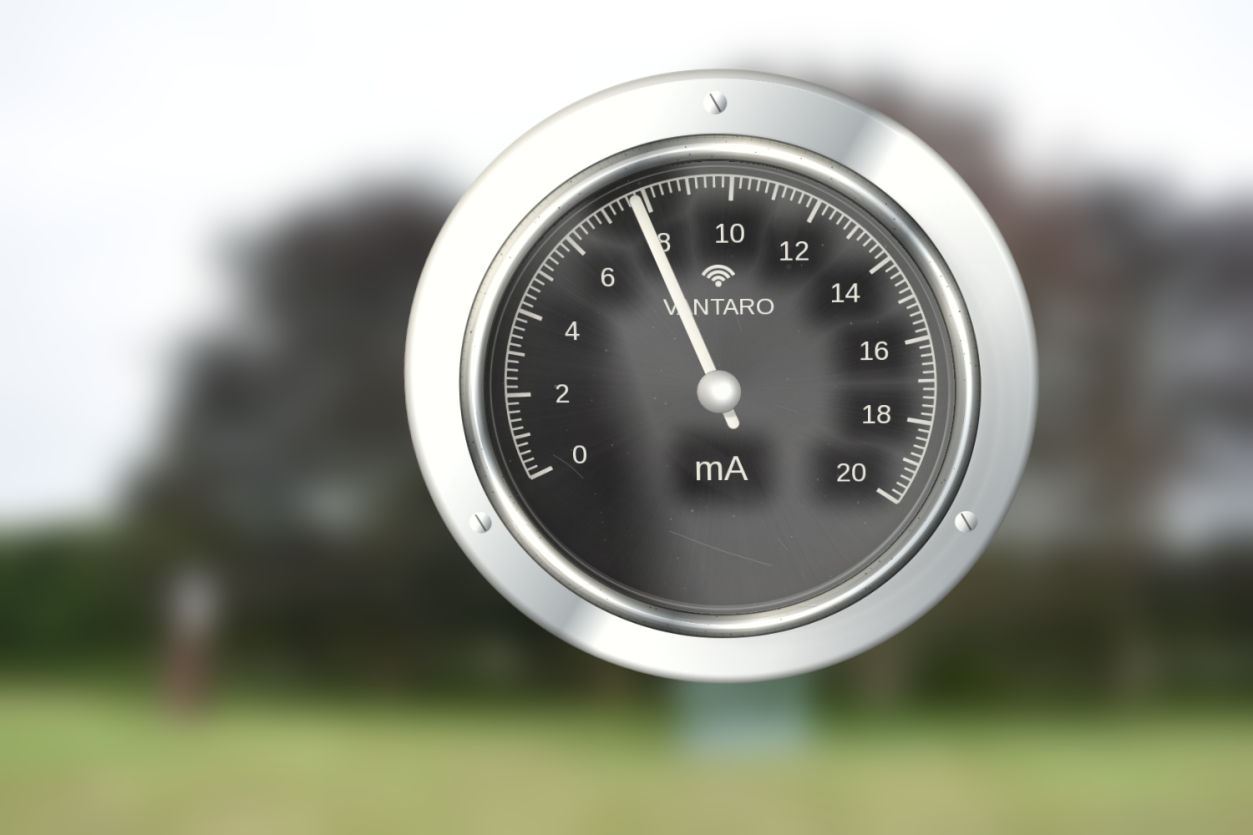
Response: 7.8mA
